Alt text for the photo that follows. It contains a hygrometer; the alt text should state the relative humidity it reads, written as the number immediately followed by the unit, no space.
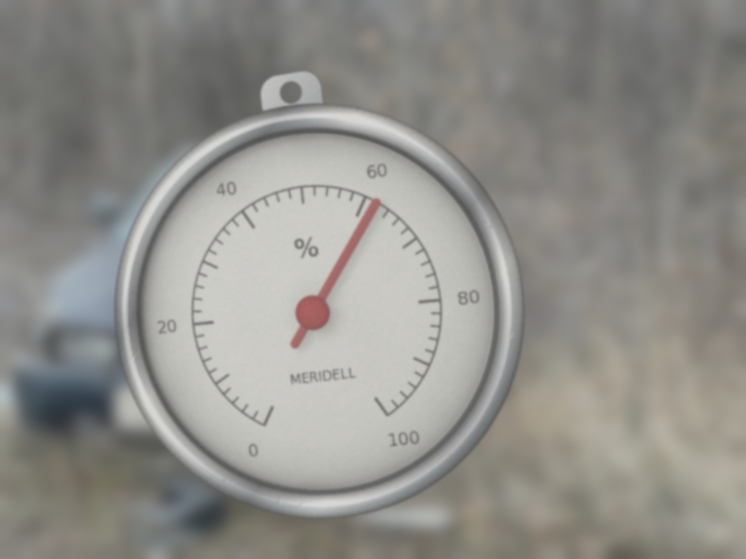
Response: 62%
